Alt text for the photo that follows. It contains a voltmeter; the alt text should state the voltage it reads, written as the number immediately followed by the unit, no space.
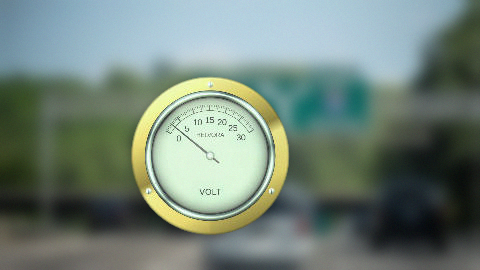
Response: 2.5V
